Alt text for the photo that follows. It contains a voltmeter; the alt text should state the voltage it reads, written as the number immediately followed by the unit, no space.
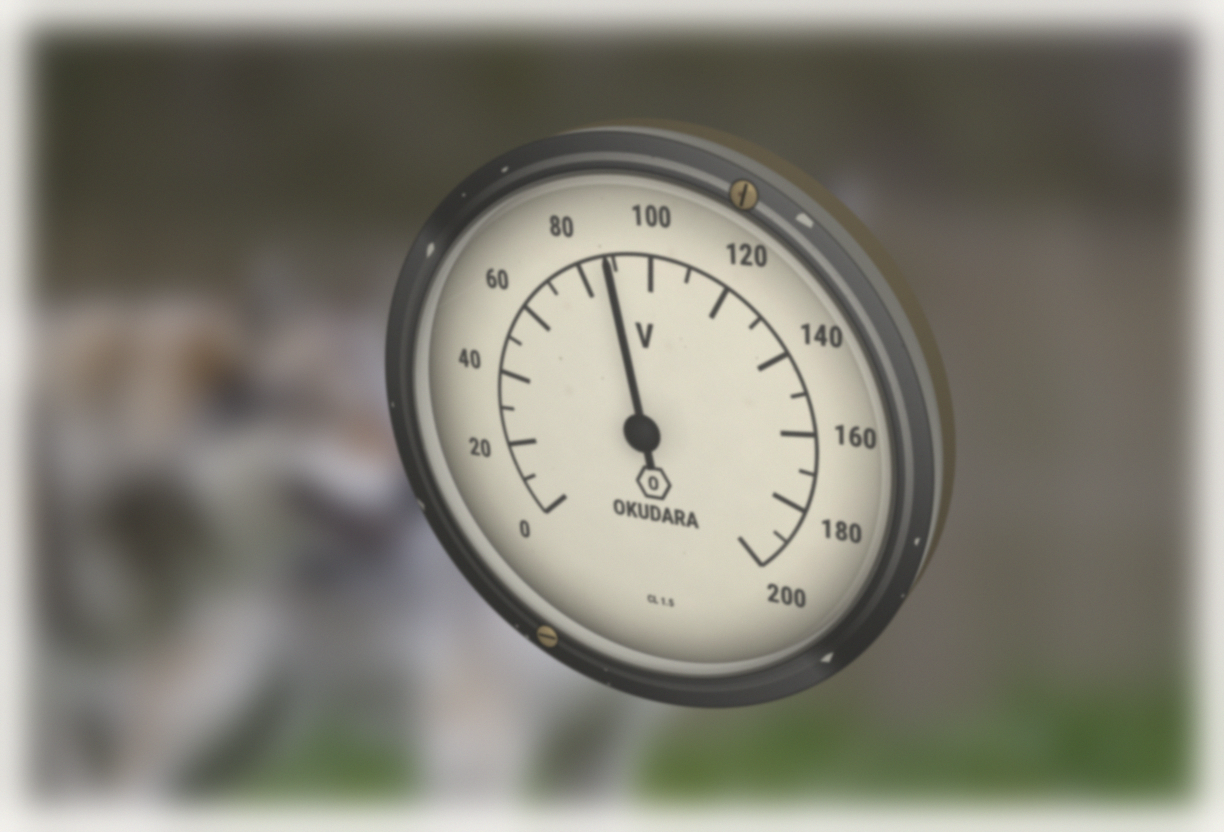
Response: 90V
